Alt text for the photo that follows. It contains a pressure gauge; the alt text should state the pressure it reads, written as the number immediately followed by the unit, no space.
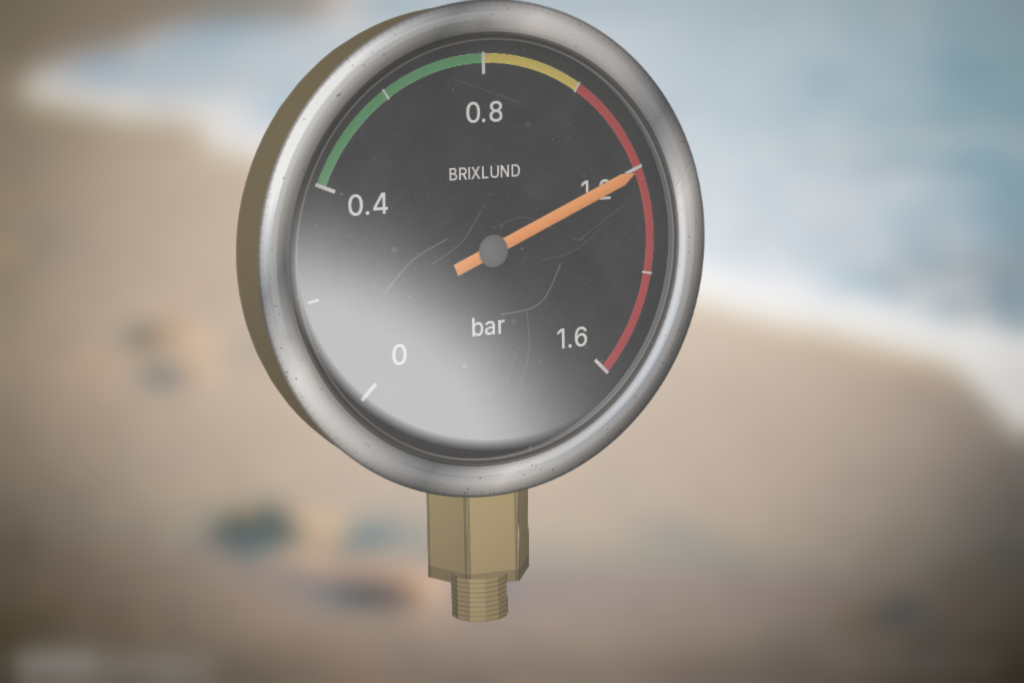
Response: 1.2bar
